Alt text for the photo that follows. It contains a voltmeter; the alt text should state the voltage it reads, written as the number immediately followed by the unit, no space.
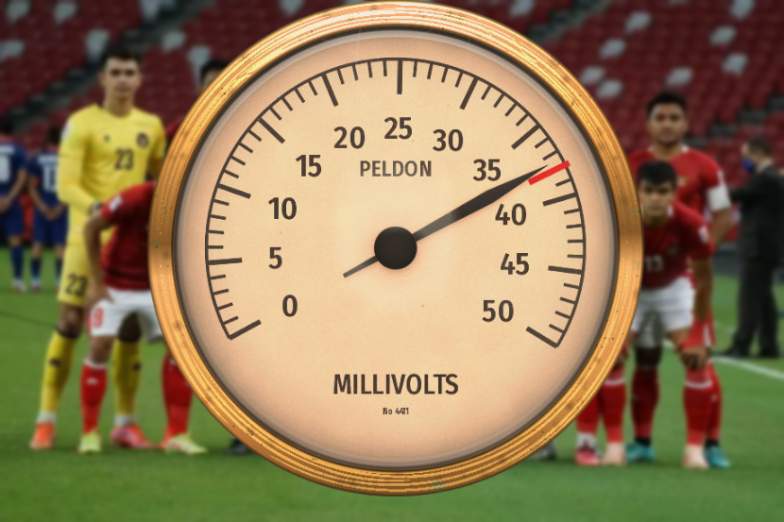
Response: 37.5mV
